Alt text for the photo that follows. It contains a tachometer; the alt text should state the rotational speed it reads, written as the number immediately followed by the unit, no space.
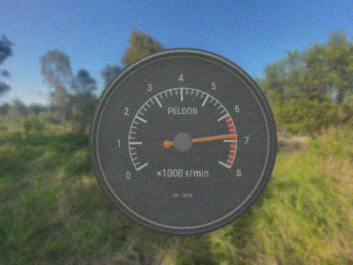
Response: 6800rpm
